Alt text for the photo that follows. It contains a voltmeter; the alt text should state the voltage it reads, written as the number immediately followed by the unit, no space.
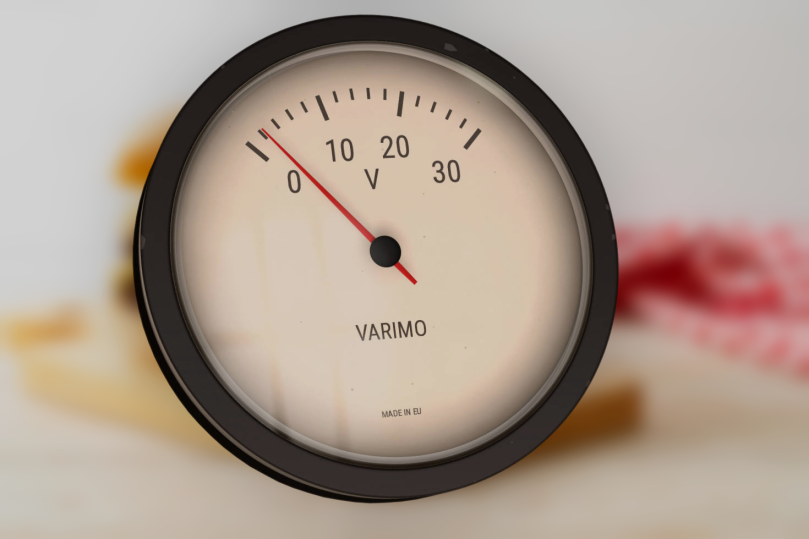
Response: 2V
